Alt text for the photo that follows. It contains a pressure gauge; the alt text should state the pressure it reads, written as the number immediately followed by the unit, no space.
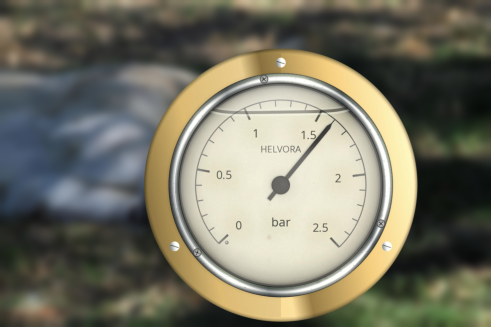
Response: 1.6bar
